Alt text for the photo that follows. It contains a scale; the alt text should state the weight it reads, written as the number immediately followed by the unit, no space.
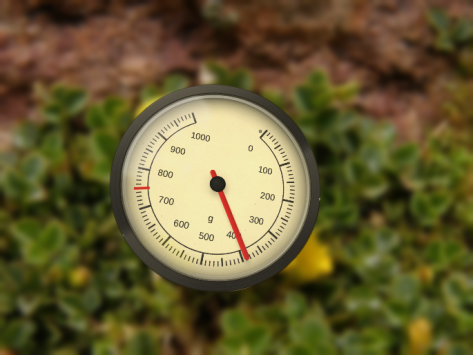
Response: 390g
